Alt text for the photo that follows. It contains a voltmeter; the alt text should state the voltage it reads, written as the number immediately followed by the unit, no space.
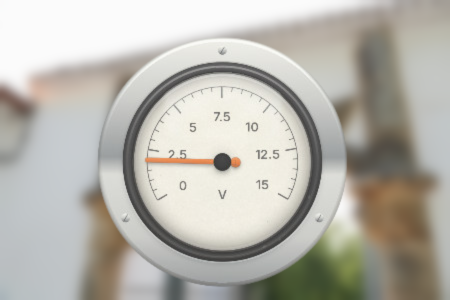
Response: 2V
